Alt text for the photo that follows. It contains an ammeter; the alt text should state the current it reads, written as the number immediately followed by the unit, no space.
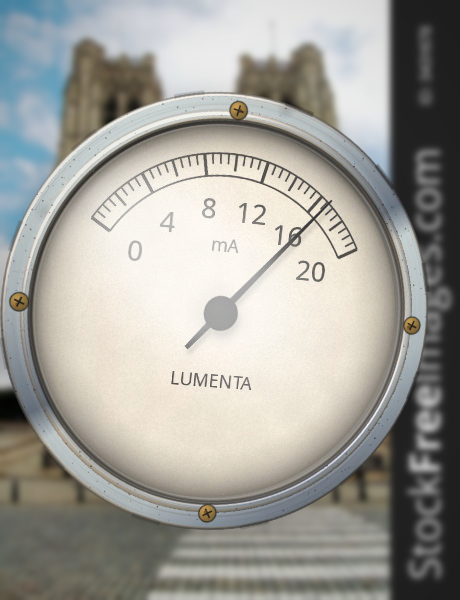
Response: 16.5mA
